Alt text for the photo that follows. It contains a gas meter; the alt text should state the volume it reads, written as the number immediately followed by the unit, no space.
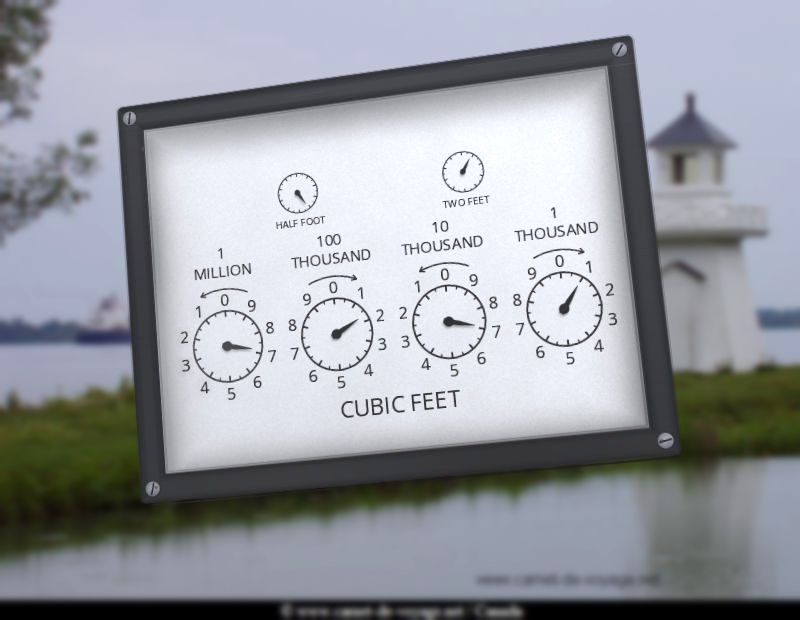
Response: 717100ft³
